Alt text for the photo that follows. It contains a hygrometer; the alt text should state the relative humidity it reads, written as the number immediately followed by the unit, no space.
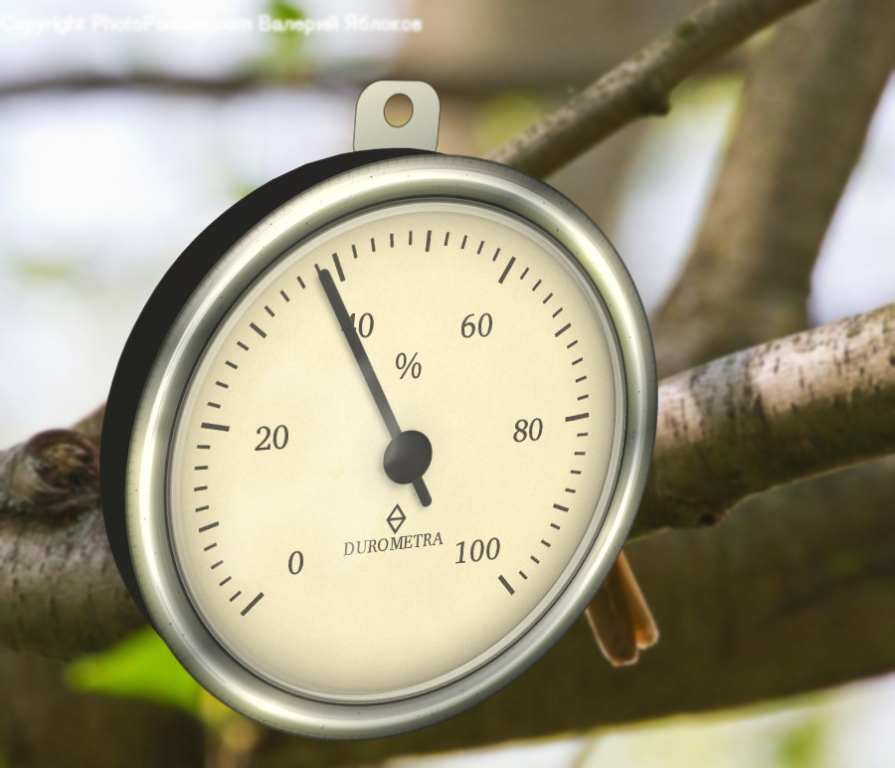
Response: 38%
